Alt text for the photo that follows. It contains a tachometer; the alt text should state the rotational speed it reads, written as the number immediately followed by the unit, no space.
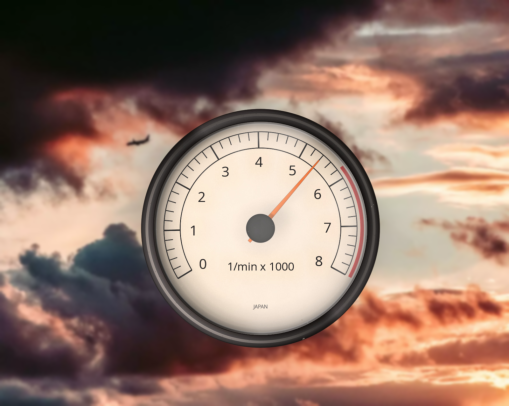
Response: 5400rpm
